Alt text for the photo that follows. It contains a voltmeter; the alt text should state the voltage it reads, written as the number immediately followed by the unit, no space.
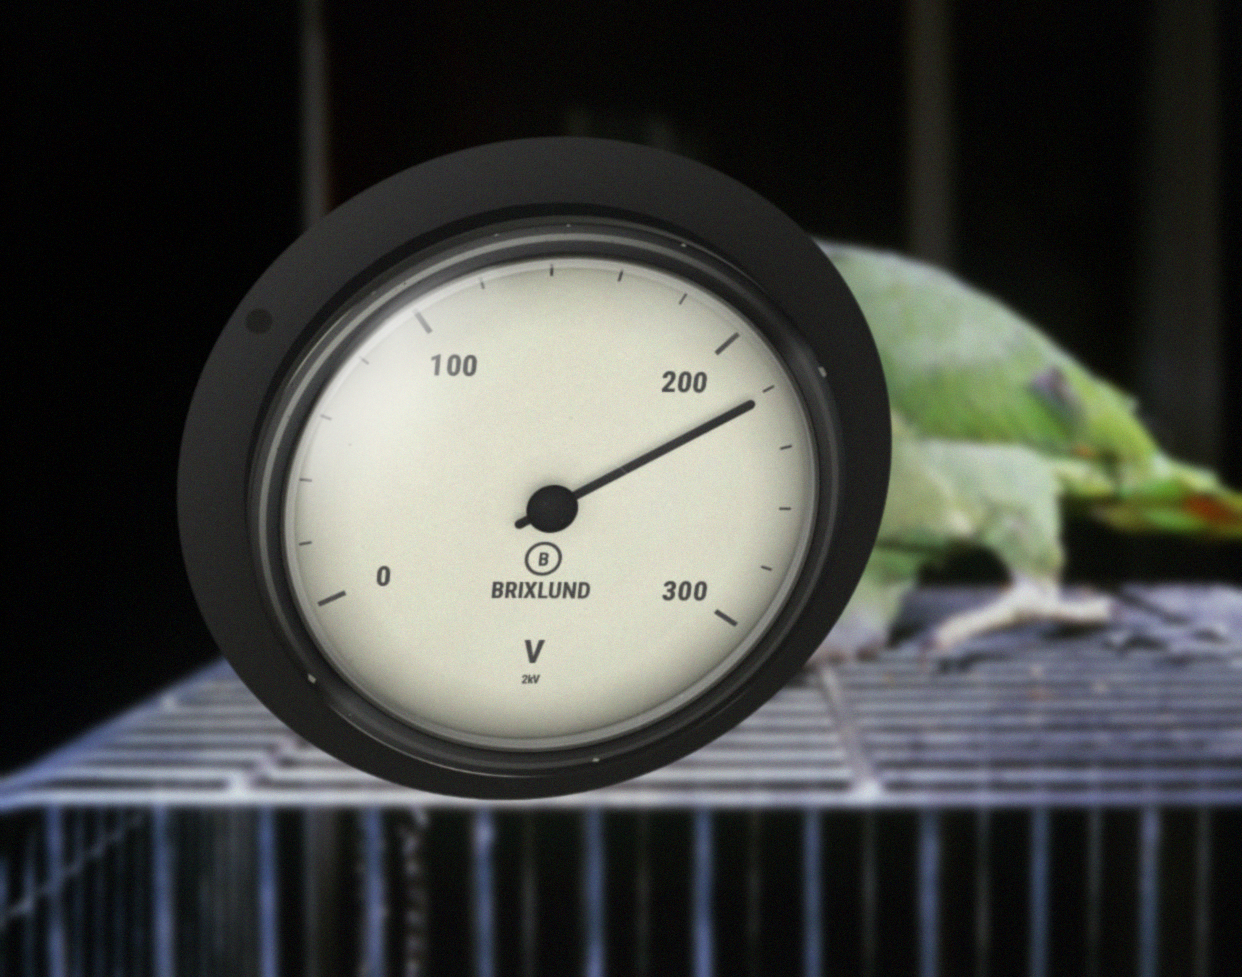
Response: 220V
